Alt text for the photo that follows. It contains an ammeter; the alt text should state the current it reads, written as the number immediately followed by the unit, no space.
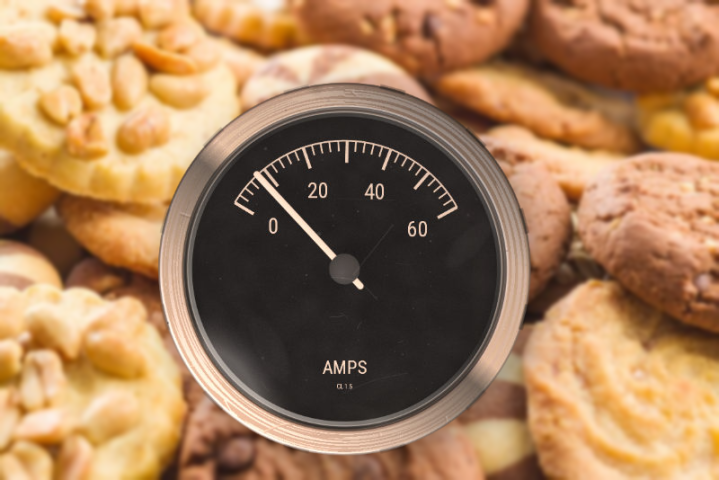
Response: 8A
